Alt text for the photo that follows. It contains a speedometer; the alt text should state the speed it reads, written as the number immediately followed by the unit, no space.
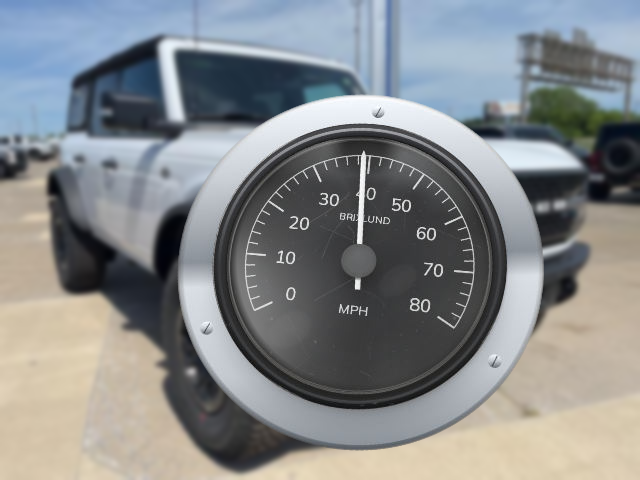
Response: 39mph
